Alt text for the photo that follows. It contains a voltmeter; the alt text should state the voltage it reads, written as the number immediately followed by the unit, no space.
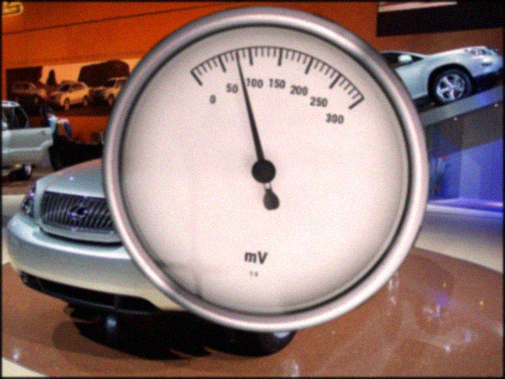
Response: 80mV
